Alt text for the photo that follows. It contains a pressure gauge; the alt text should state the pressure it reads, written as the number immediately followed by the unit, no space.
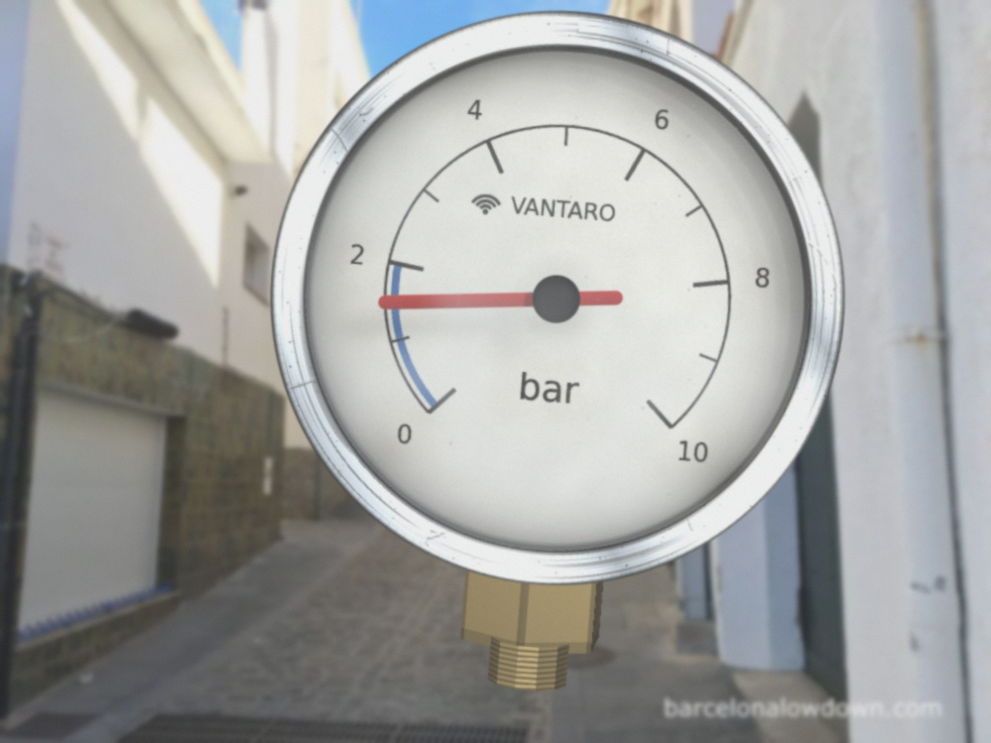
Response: 1.5bar
